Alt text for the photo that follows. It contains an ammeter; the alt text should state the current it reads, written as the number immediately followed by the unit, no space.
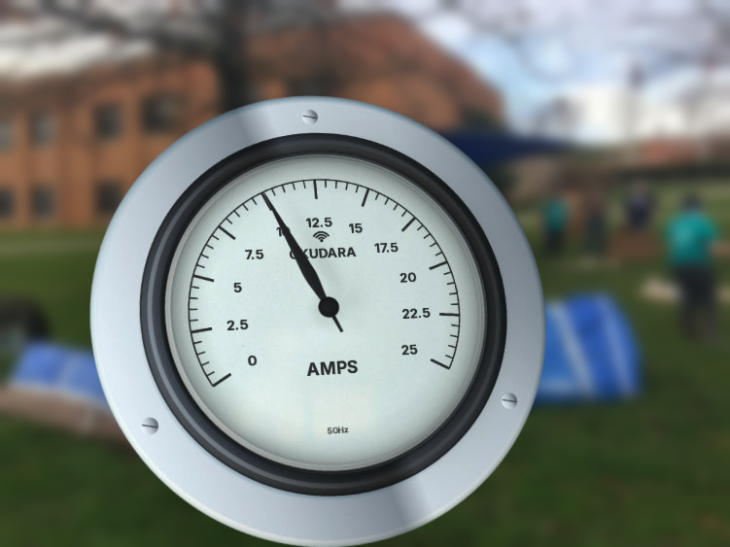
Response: 10A
